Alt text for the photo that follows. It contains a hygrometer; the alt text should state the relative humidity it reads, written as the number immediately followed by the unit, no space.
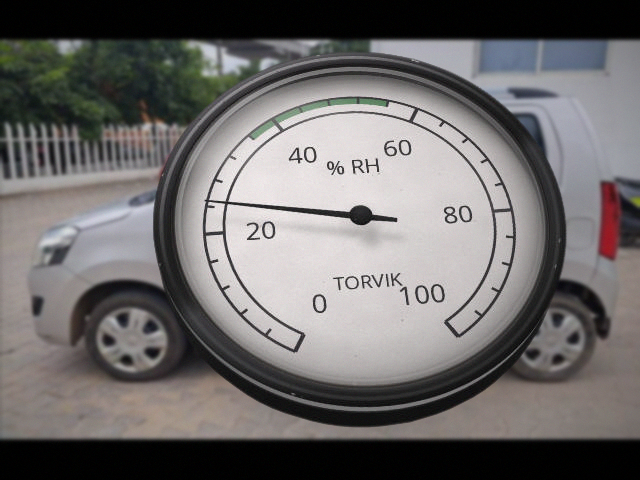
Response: 24%
